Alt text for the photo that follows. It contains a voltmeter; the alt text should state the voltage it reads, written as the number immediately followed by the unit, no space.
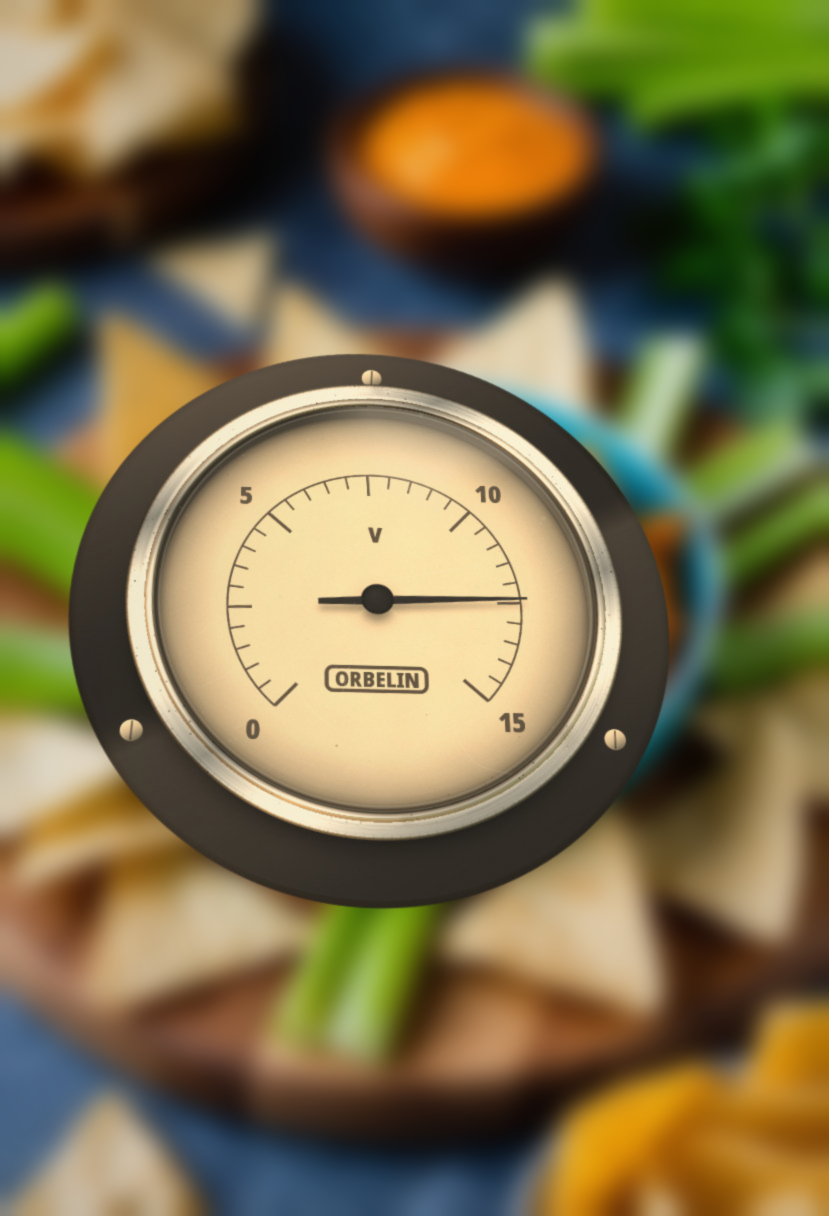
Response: 12.5V
